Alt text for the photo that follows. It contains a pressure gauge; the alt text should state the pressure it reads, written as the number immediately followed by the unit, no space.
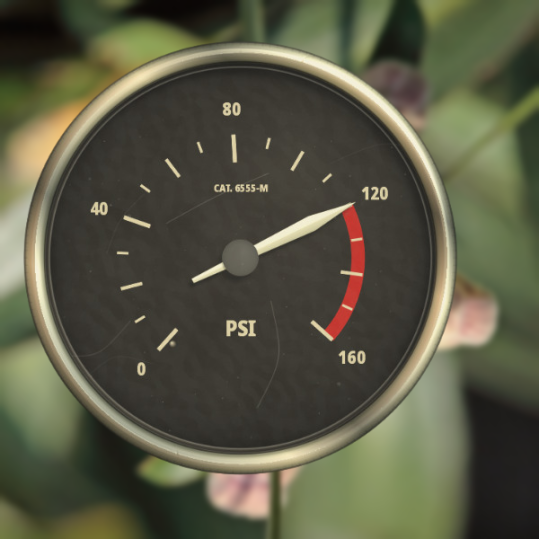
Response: 120psi
